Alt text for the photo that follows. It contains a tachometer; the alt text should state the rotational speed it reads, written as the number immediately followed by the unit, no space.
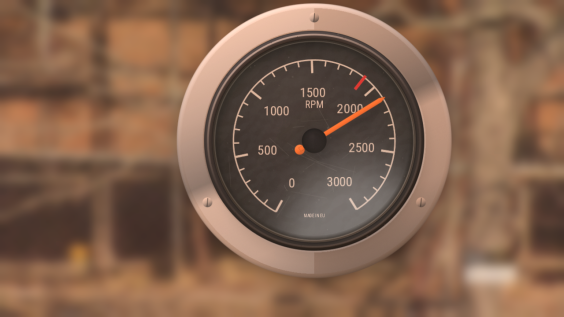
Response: 2100rpm
